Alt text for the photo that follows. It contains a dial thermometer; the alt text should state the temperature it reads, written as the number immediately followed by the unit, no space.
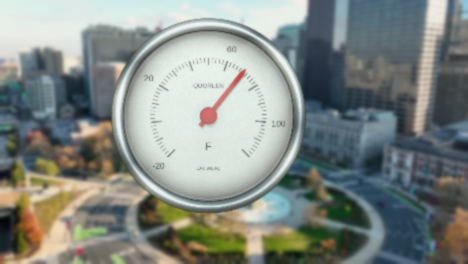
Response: 70°F
